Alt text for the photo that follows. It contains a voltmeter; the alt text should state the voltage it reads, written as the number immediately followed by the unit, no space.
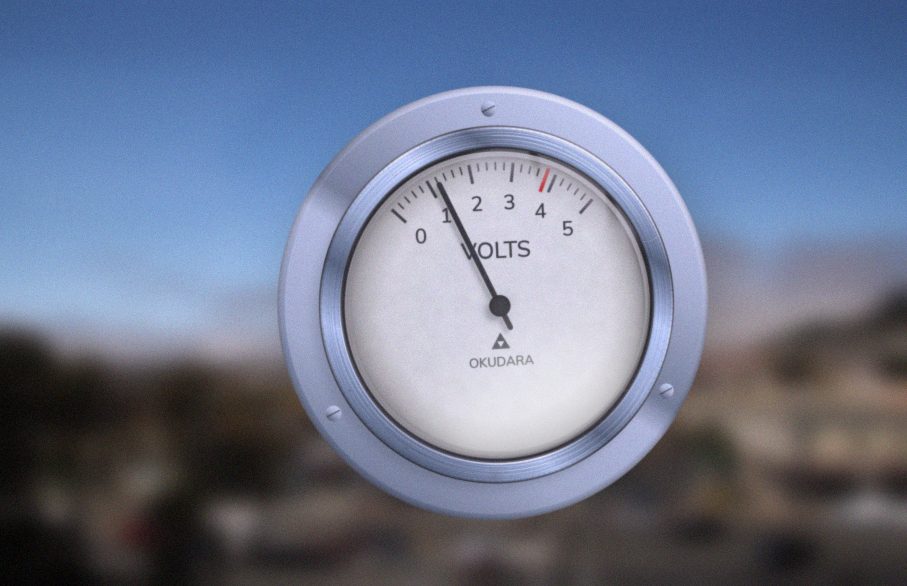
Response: 1.2V
